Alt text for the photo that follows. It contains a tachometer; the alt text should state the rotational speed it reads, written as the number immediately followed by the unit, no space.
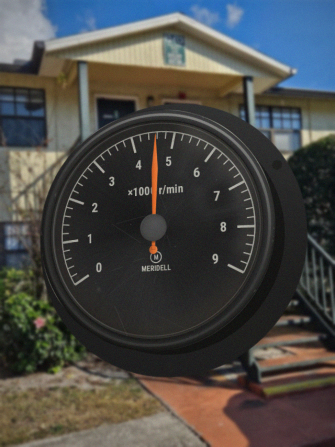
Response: 4600rpm
